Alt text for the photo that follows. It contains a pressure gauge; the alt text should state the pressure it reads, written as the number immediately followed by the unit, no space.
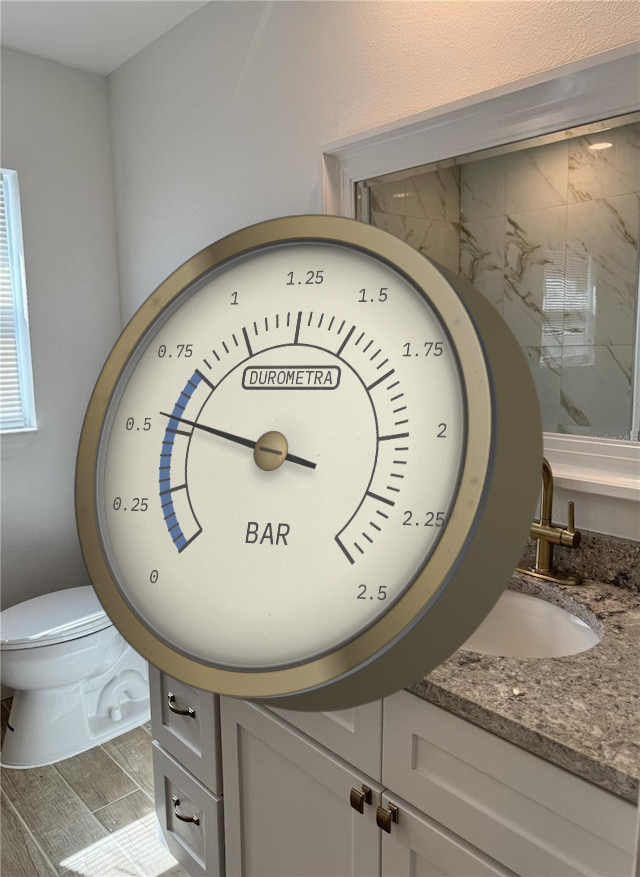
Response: 0.55bar
